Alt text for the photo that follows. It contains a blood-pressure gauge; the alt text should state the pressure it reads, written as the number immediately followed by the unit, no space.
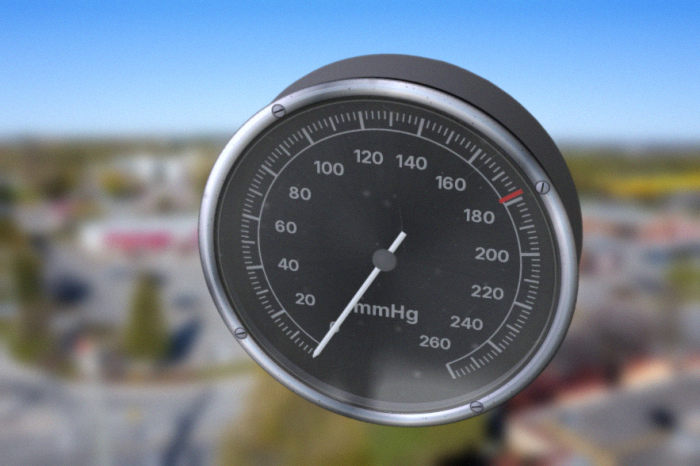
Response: 0mmHg
